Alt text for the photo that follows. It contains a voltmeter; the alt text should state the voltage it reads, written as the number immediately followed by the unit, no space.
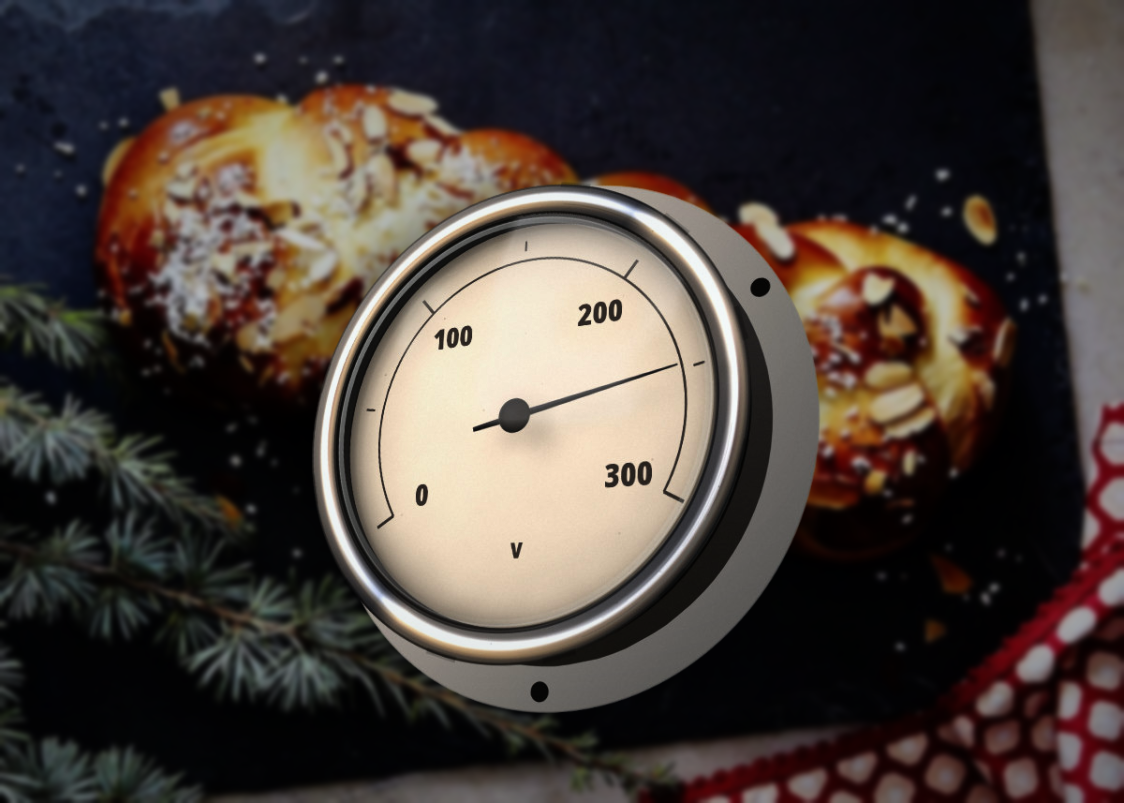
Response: 250V
